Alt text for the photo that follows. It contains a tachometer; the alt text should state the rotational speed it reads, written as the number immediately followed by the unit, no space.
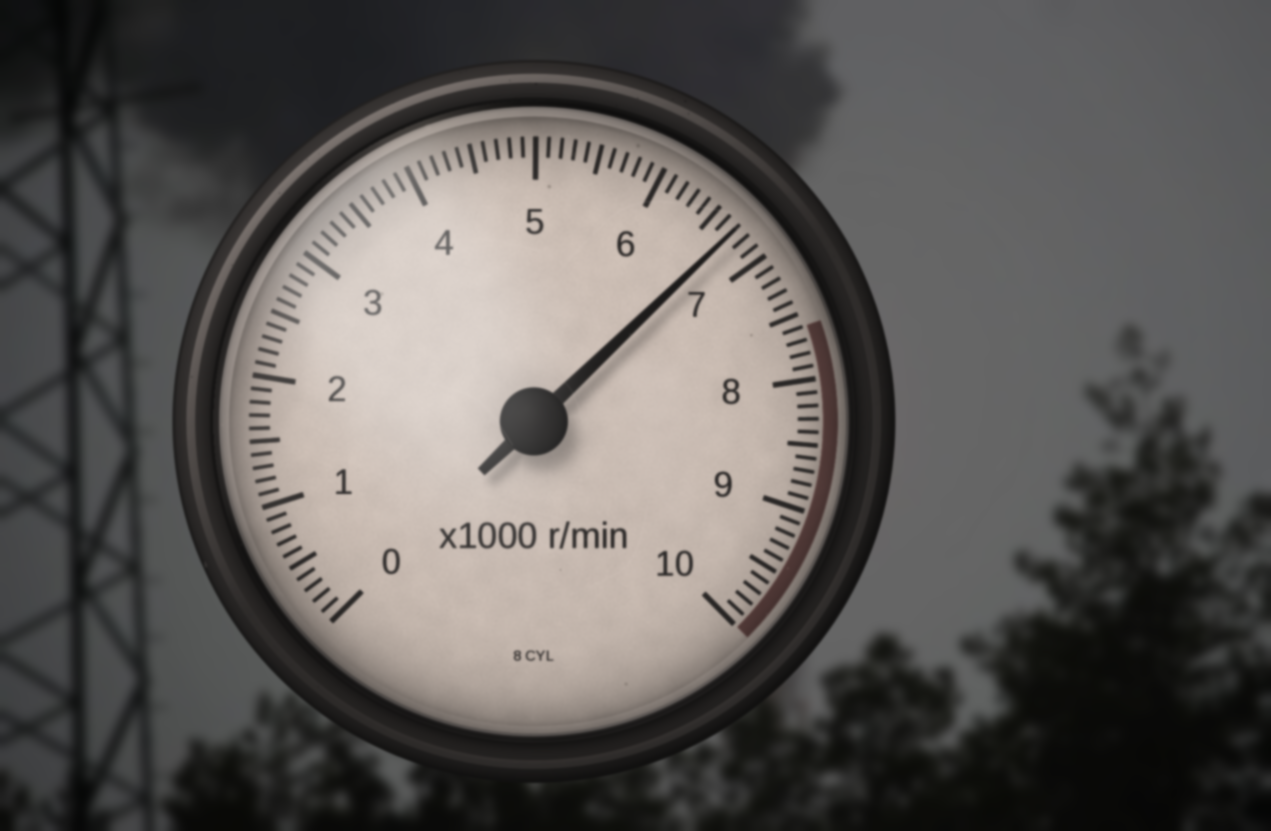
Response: 6700rpm
